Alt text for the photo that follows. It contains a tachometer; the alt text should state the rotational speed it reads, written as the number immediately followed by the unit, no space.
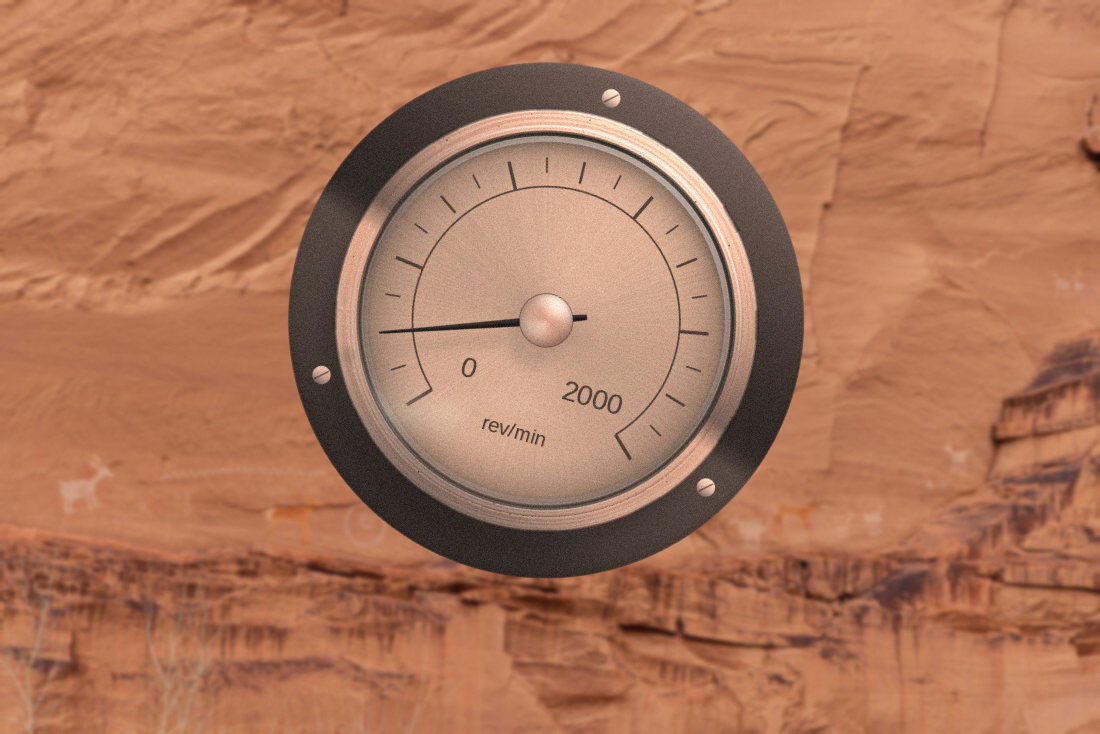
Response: 200rpm
